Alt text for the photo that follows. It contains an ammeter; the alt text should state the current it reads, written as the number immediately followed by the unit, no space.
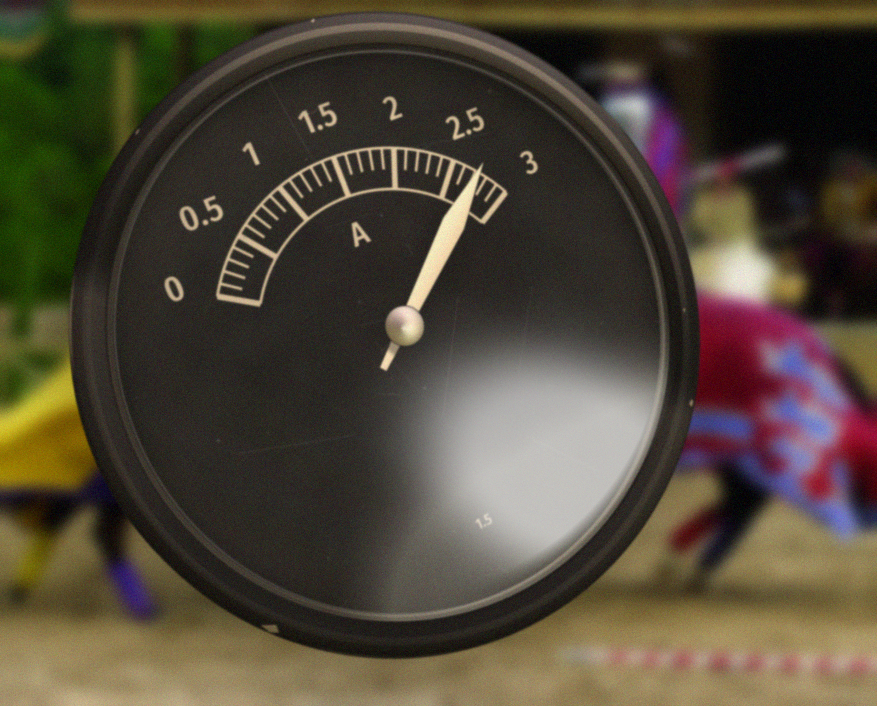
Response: 2.7A
